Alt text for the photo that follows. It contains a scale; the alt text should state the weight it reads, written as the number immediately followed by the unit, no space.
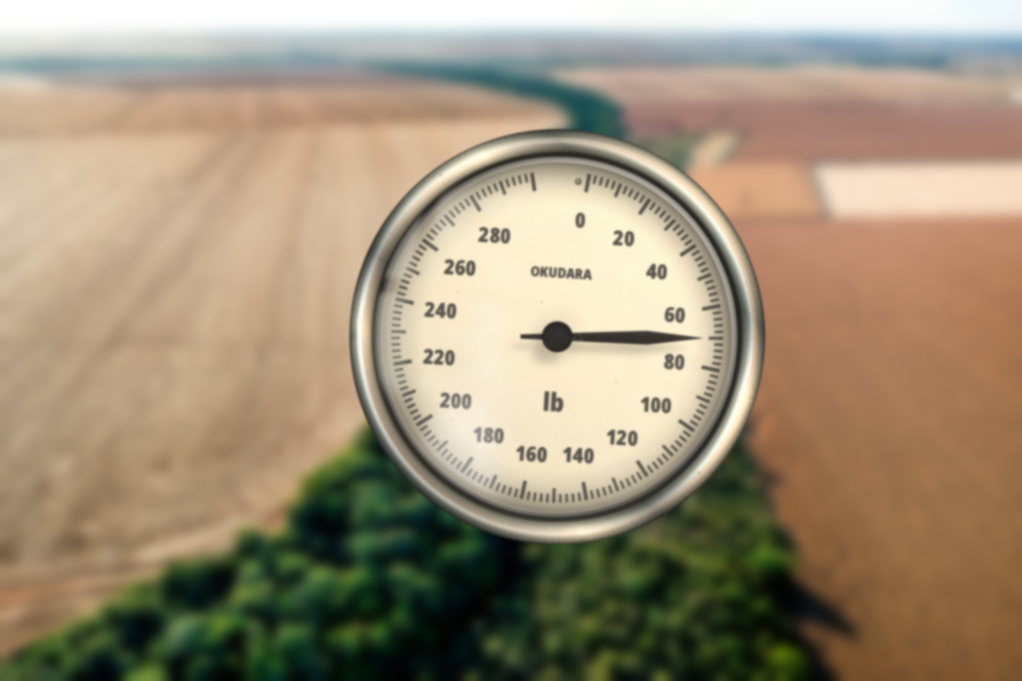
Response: 70lb
